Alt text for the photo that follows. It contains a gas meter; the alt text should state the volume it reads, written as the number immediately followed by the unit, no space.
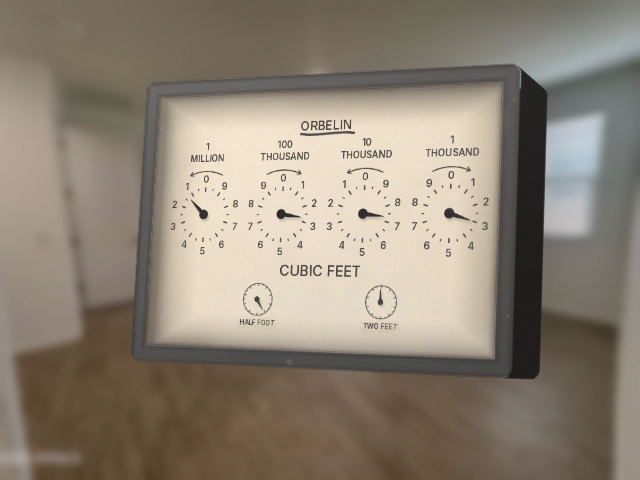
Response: 127300ft³
